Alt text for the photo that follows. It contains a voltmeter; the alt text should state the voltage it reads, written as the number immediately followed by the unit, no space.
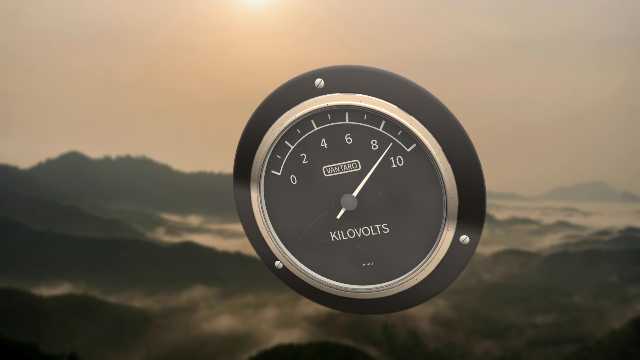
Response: 9kV
